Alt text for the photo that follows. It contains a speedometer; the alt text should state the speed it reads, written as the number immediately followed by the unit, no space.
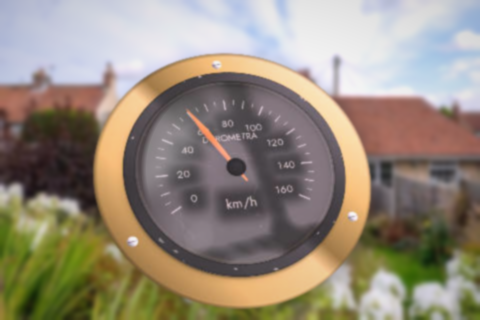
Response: 60km/h
